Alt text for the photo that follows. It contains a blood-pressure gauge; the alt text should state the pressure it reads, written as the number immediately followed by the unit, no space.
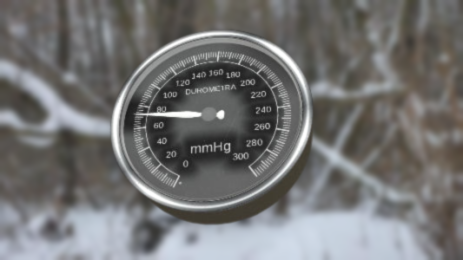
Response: 70mmHg
